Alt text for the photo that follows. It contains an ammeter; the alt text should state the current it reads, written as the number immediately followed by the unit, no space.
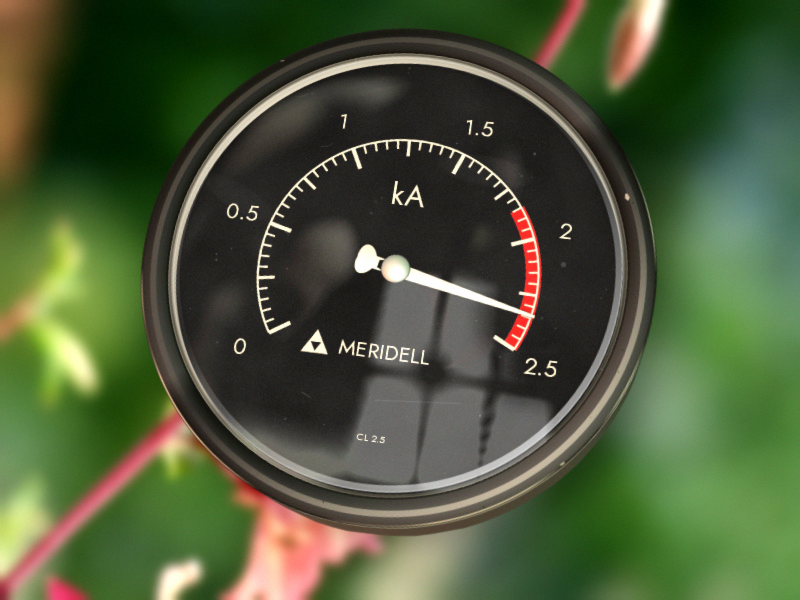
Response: 2.35kA
